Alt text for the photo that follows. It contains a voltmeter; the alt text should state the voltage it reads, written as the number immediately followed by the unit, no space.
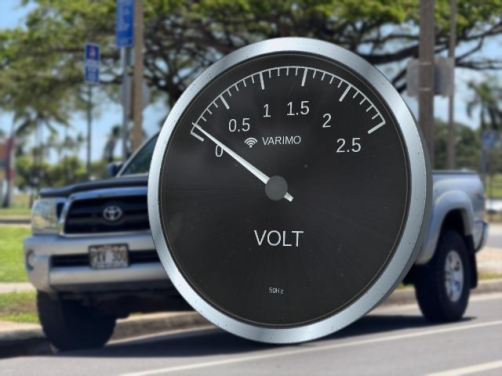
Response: 0.1V
